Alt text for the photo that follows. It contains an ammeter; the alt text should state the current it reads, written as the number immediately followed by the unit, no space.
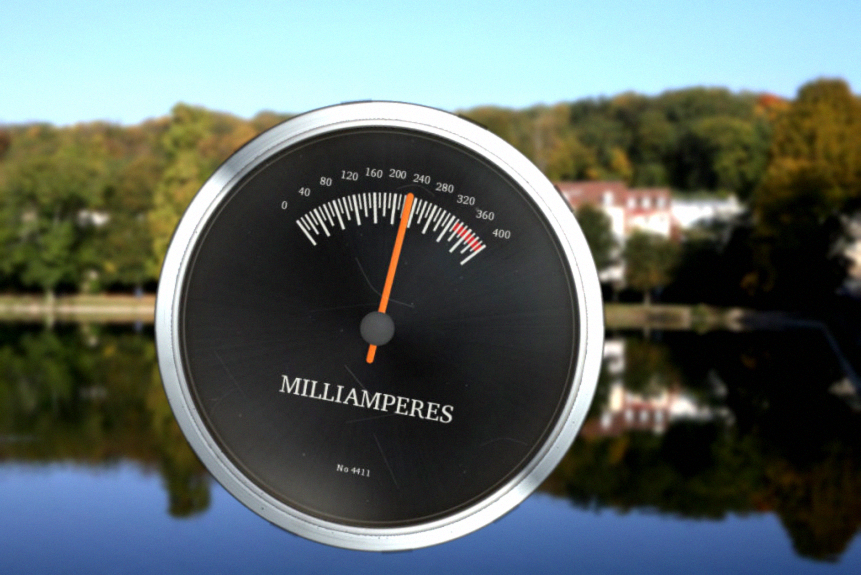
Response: 230mA
